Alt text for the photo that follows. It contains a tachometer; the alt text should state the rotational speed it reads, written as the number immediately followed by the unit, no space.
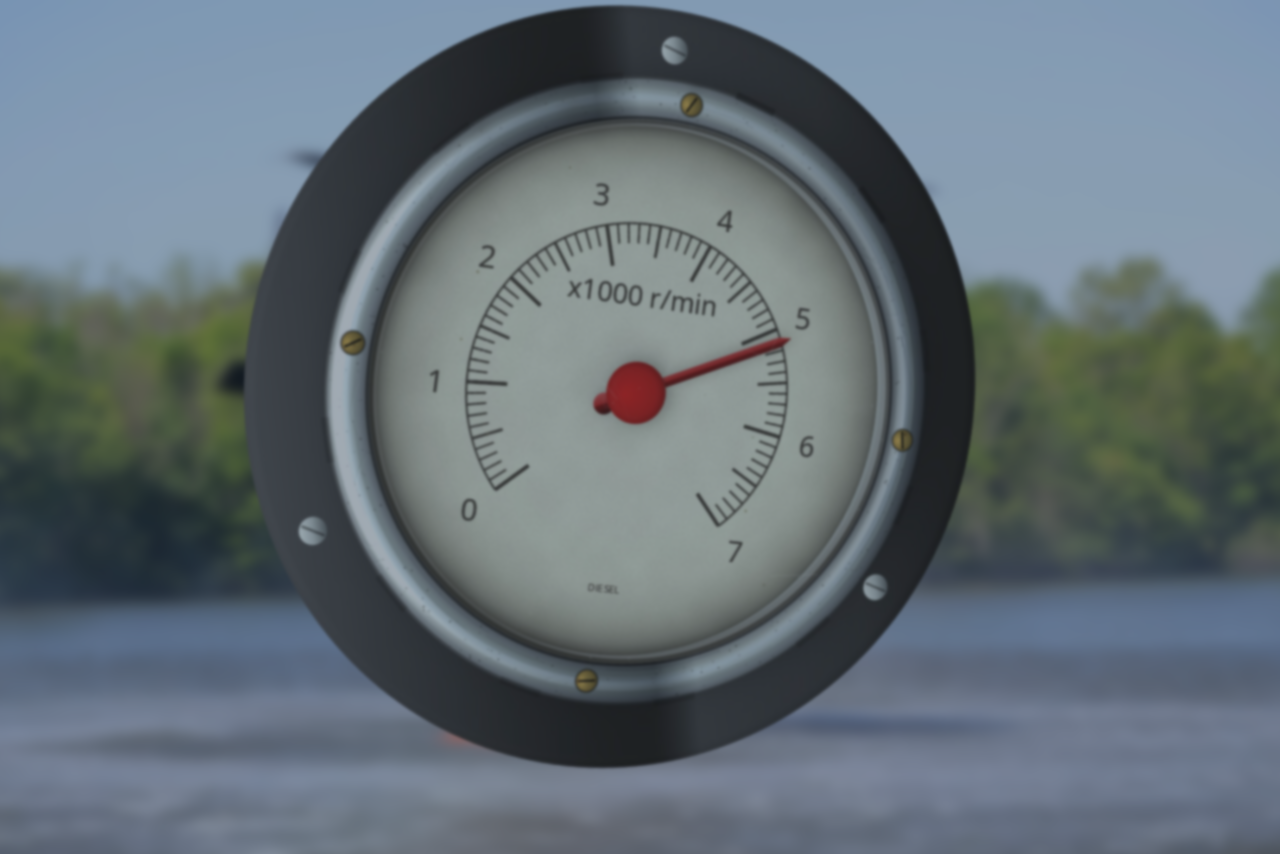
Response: 5100rpm
